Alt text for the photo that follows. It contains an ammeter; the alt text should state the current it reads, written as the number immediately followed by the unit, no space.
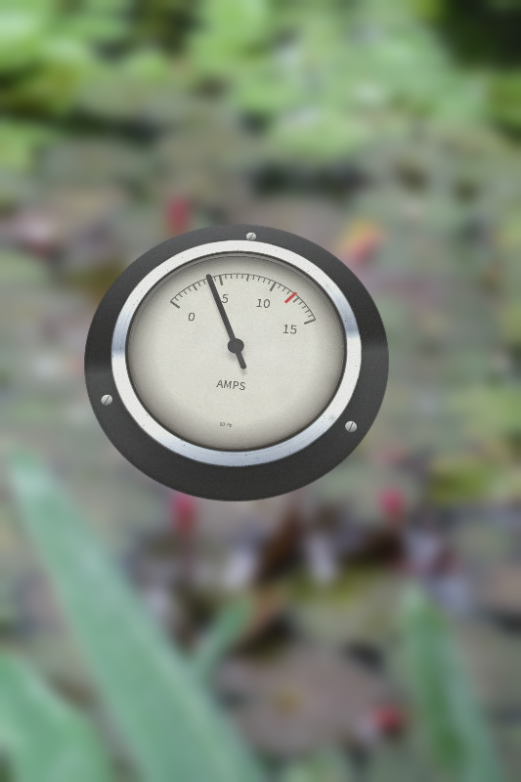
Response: 4A
